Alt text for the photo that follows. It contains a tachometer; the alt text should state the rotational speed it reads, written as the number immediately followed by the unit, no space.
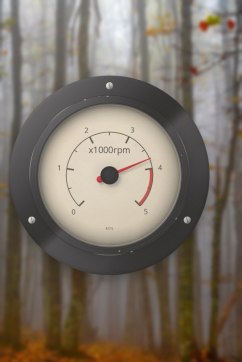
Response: 3750rpm
